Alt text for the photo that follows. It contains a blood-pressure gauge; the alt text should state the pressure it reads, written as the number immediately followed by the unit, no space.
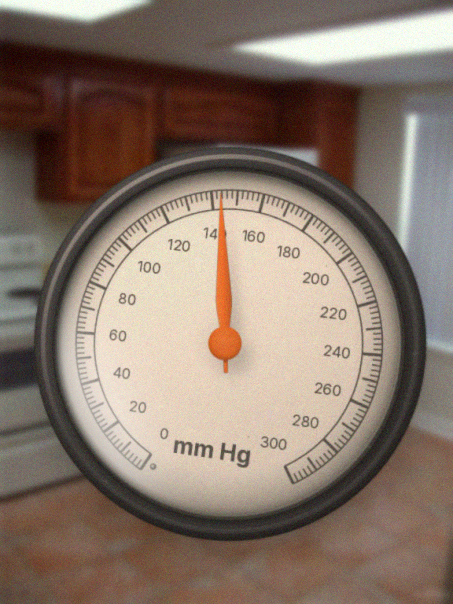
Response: 144mmHg
